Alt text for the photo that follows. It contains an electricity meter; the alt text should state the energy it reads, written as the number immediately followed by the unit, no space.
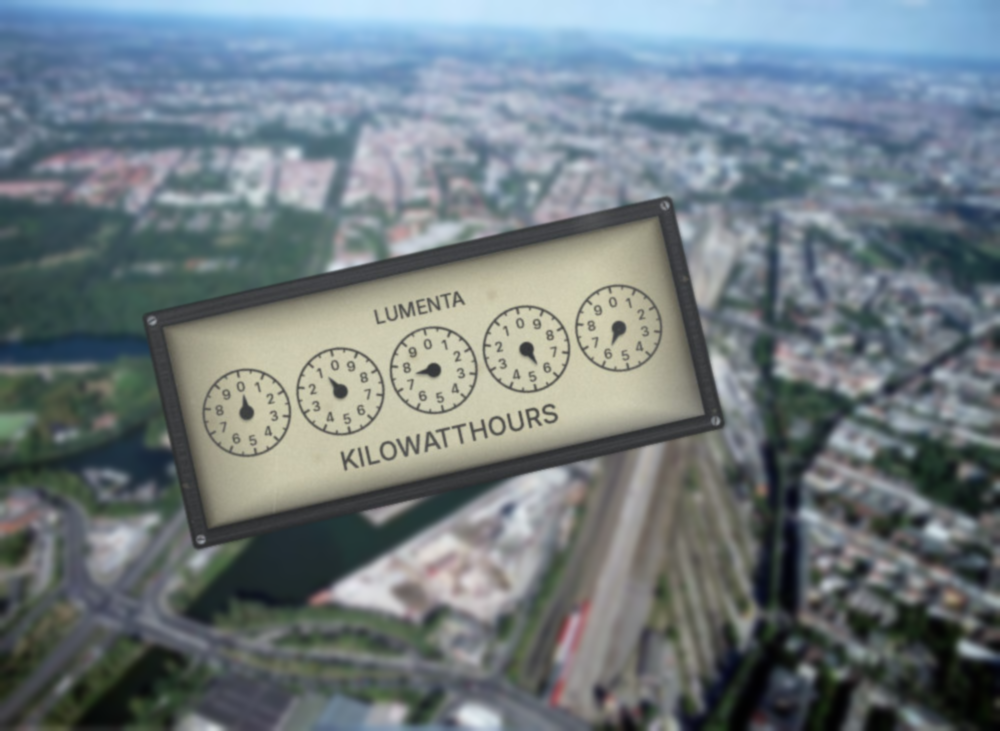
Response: 756kWh
